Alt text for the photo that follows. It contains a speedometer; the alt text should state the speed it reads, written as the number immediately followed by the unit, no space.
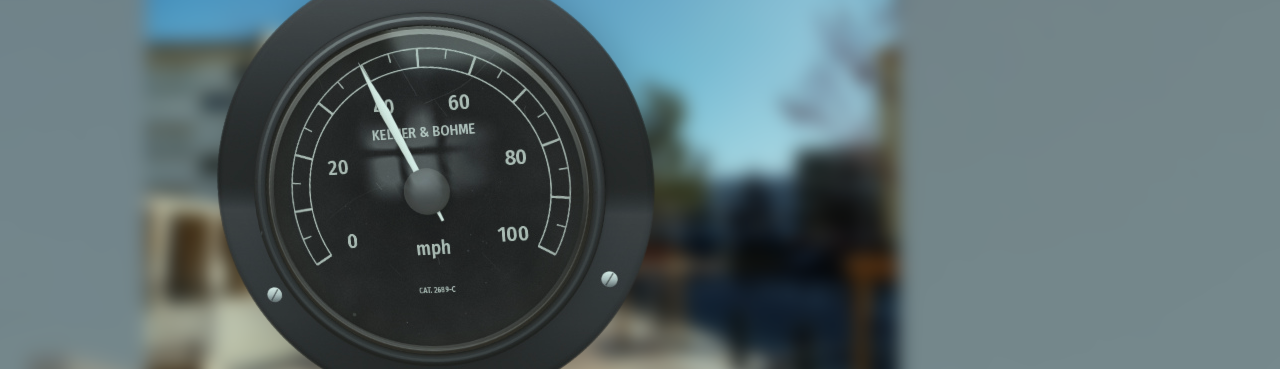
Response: 40mph
